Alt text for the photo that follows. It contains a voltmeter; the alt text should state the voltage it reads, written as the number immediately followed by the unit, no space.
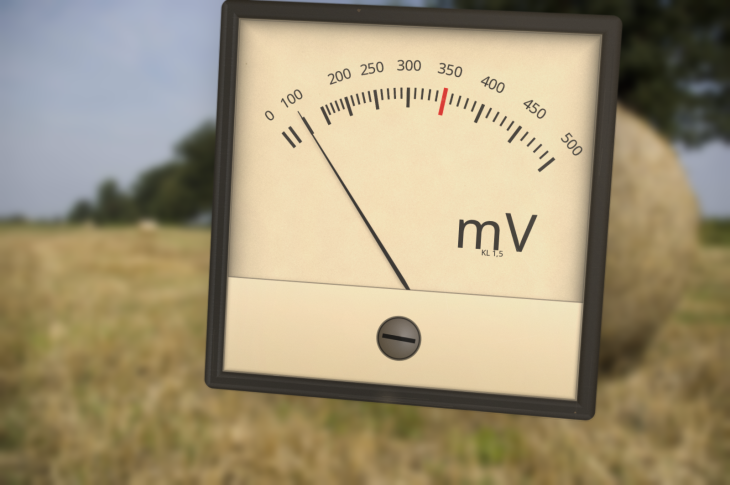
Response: 100mV
